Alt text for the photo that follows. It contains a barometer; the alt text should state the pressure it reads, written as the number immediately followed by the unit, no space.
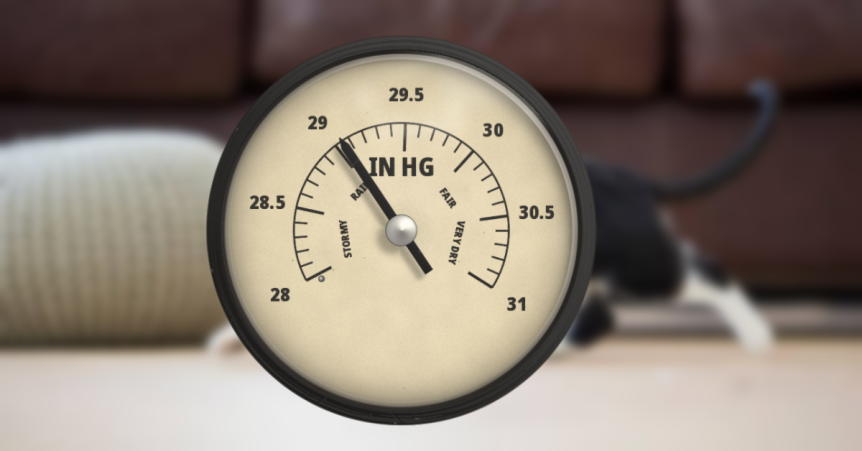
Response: 29.05inHg
